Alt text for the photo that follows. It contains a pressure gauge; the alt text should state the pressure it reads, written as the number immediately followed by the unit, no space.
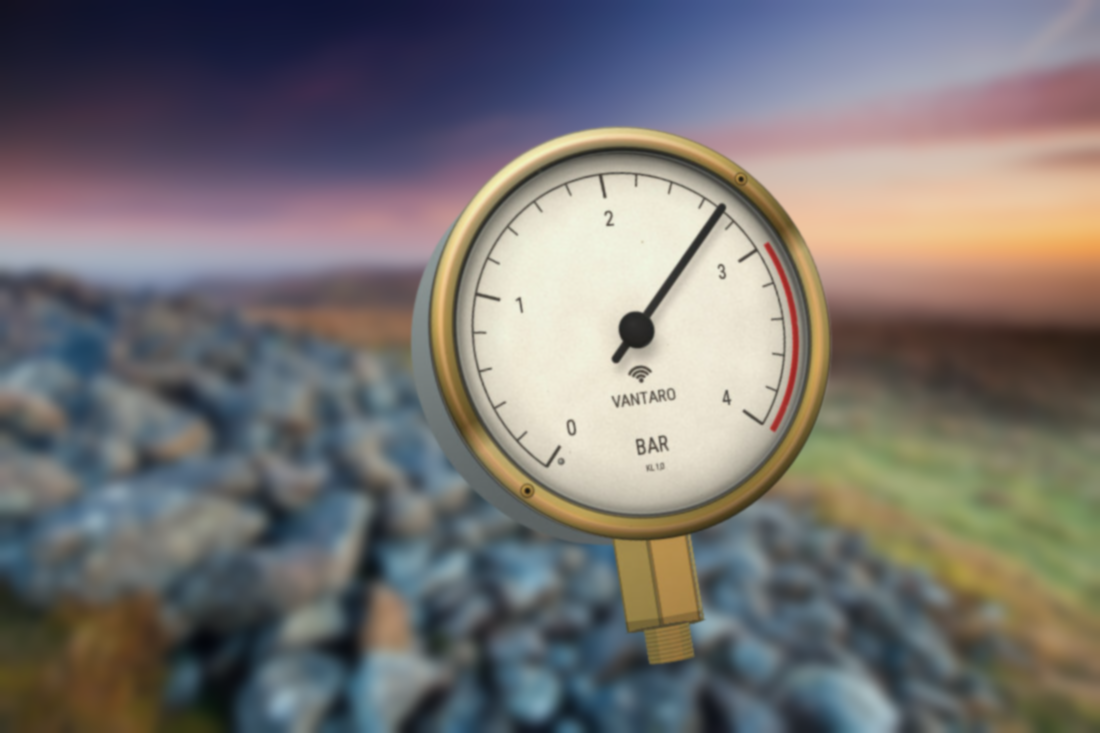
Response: 2.7bar
